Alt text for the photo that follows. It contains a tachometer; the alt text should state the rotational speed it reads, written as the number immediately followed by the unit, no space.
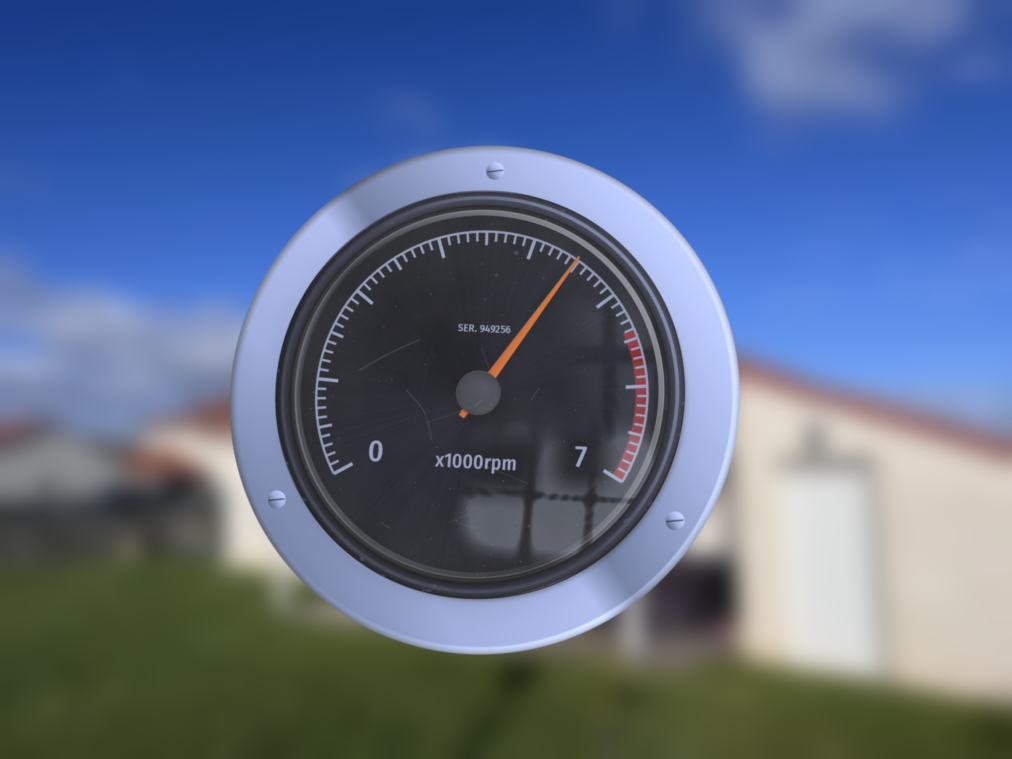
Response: 4500rpm
